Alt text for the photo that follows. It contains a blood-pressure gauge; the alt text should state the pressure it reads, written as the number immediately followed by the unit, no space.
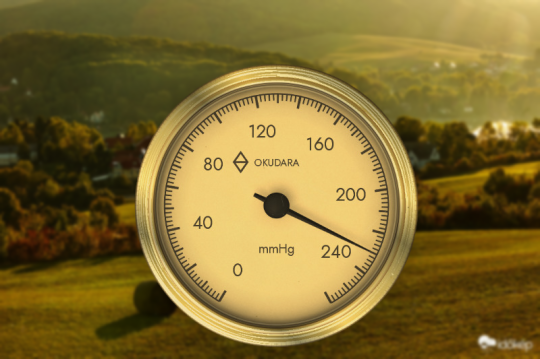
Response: 230mmHg
